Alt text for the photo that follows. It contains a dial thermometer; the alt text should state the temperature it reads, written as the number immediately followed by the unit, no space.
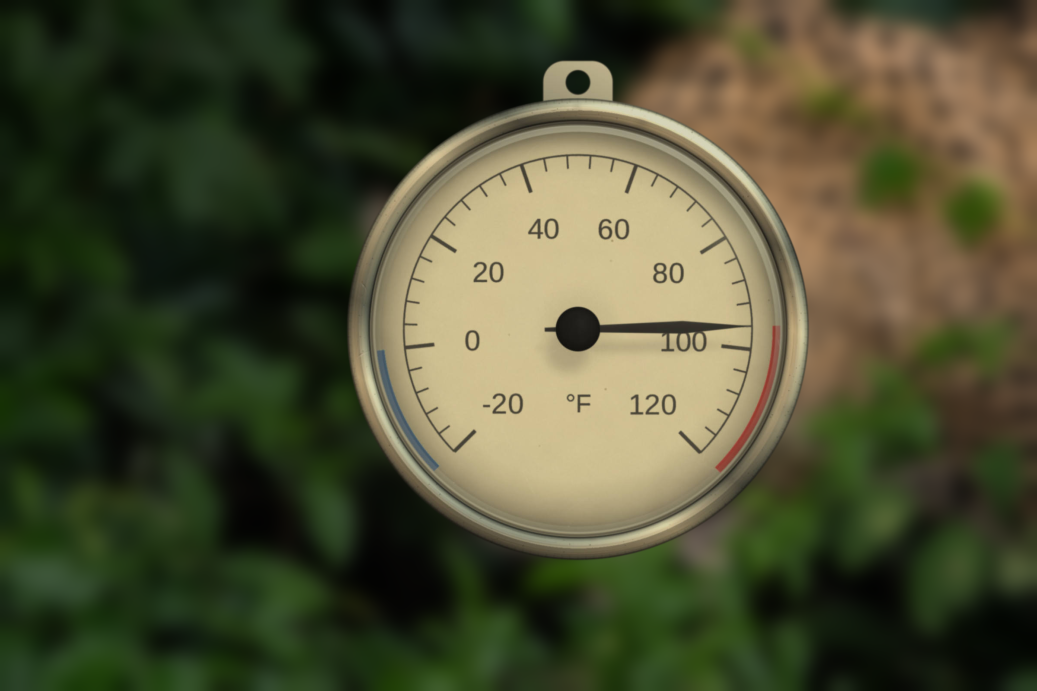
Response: 96°F
